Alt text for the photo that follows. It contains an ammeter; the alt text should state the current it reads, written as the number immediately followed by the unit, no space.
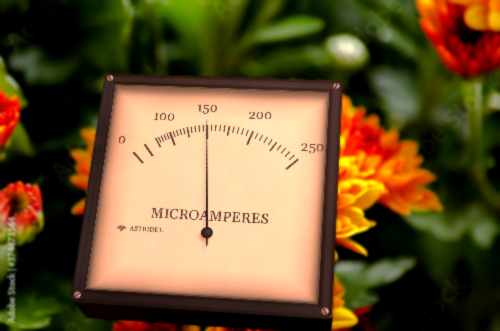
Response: 150µA
